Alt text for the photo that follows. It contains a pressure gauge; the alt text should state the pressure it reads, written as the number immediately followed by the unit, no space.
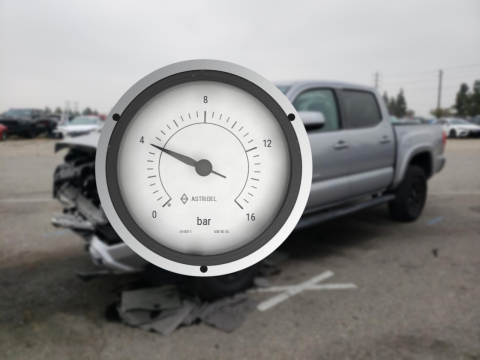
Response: 4bar
